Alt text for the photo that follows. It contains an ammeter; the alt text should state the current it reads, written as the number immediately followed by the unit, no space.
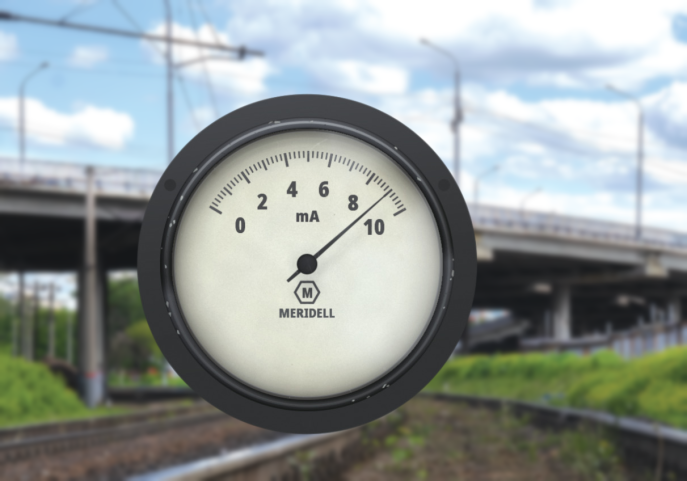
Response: 9mA
